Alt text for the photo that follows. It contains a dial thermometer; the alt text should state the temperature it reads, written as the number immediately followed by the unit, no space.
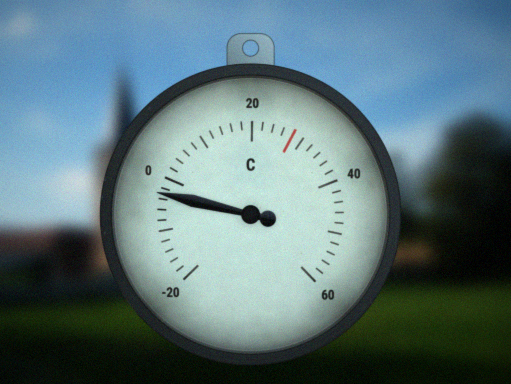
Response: -3°C
